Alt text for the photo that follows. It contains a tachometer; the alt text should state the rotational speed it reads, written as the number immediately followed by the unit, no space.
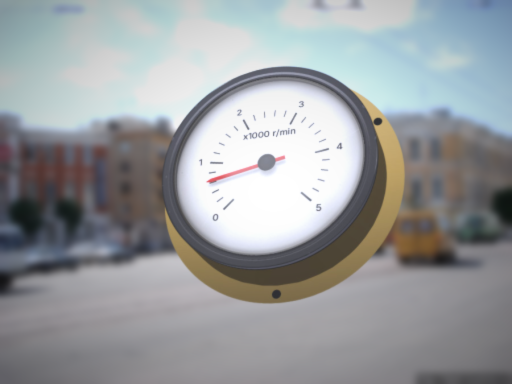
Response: 600rpm
